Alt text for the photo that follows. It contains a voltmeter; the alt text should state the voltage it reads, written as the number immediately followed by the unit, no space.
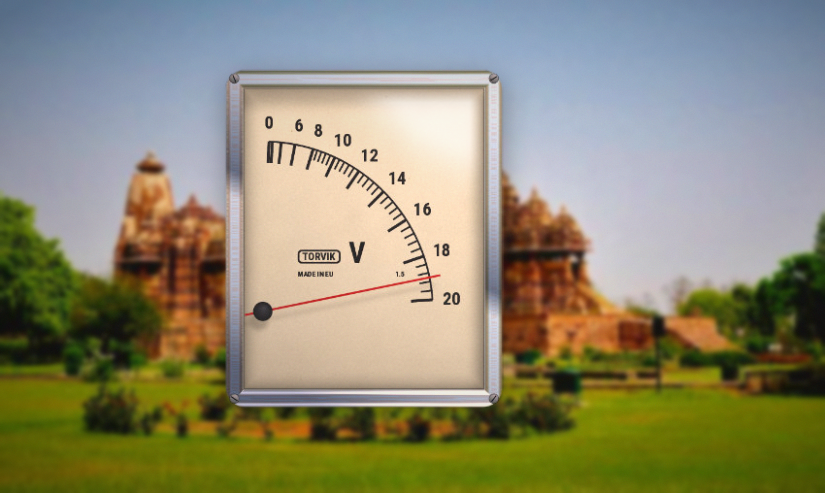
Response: 19V
